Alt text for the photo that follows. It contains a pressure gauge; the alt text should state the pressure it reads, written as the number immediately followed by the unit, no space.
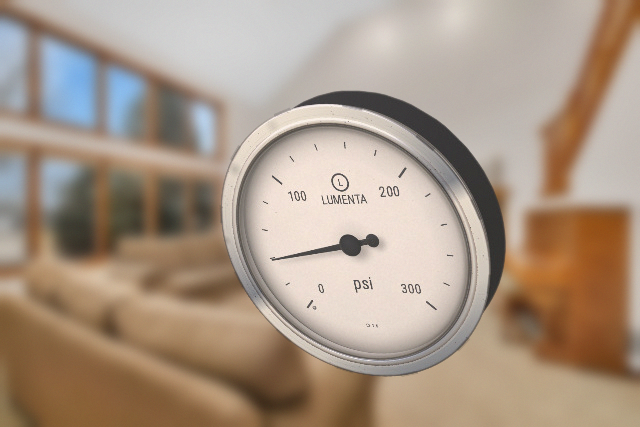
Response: 40psi
